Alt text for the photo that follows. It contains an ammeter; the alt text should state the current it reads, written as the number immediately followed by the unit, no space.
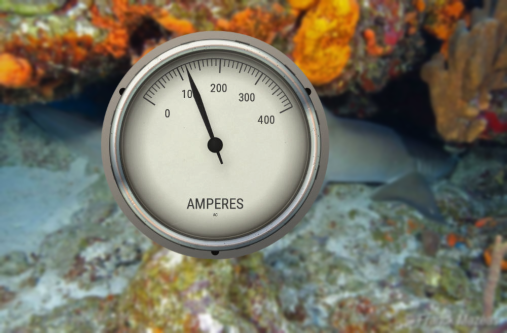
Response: 120A
